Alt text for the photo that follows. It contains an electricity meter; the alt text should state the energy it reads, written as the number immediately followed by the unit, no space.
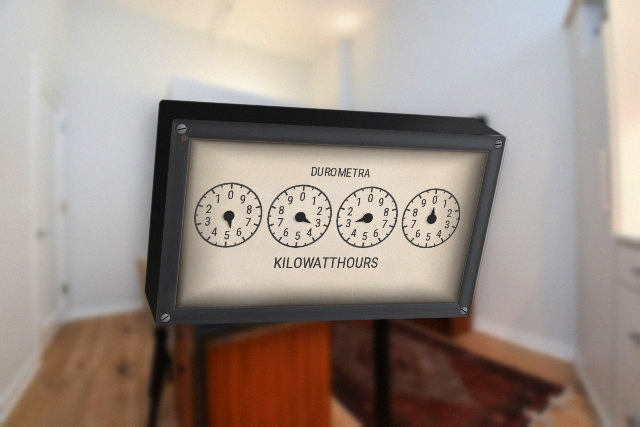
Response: 5330kWh
